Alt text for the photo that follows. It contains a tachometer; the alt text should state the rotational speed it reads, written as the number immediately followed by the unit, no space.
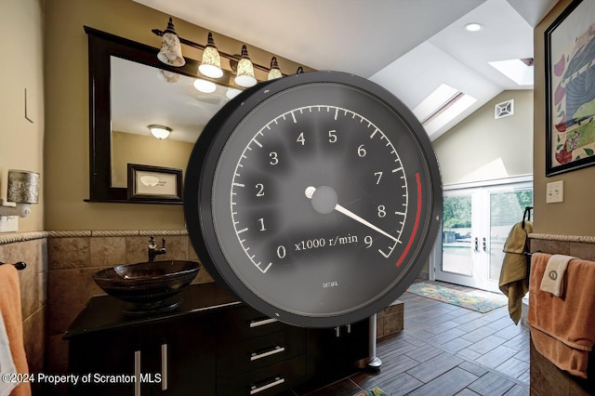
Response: 8600rpm
